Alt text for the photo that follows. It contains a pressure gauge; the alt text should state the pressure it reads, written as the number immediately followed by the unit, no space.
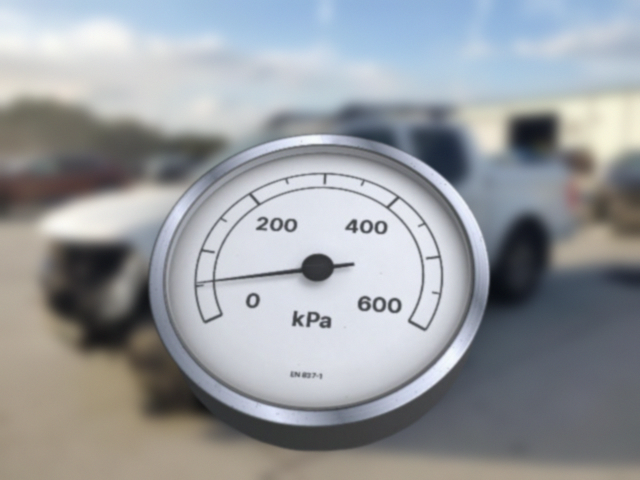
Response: 50kPa
